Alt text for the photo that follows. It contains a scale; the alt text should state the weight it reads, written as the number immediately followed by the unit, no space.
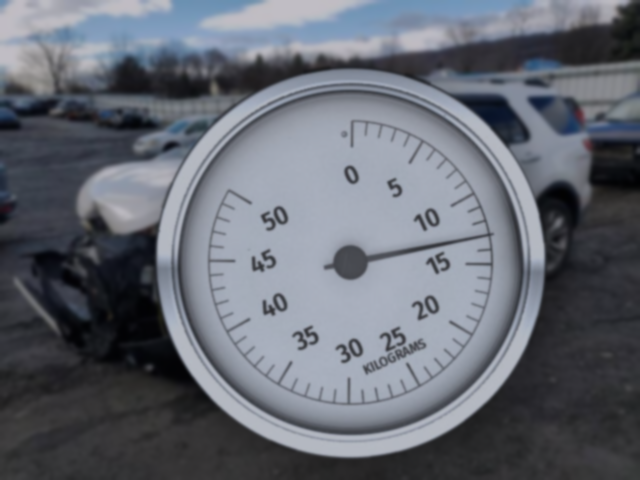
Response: 13kg
